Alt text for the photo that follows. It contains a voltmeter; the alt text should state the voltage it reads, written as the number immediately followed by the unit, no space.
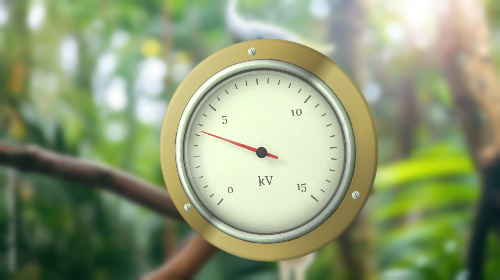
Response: 3.75kV
